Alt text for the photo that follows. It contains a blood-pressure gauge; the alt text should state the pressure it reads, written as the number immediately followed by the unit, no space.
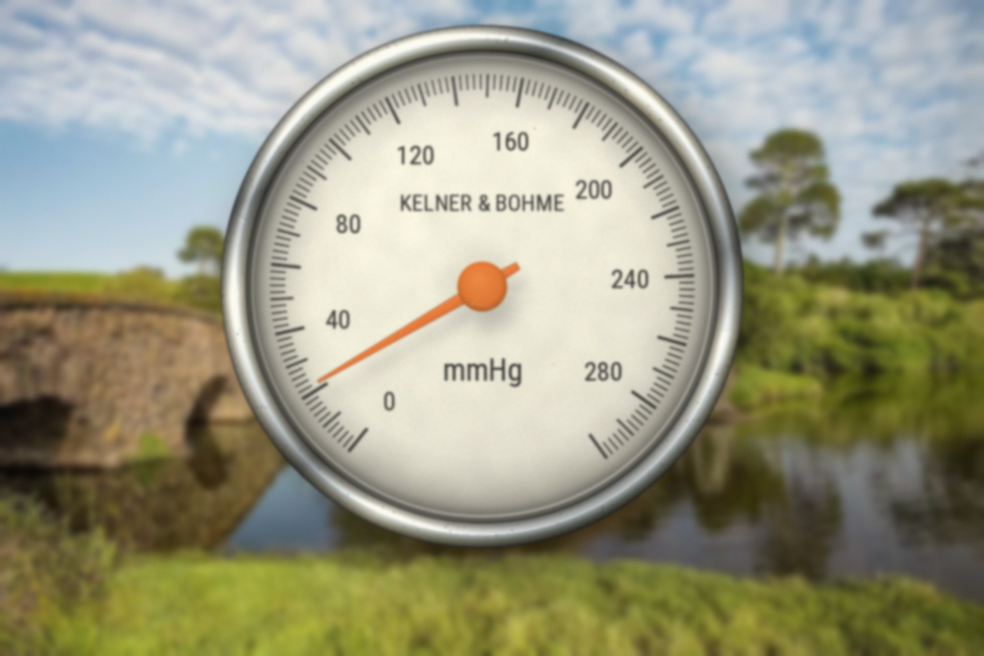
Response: 22mmHg
